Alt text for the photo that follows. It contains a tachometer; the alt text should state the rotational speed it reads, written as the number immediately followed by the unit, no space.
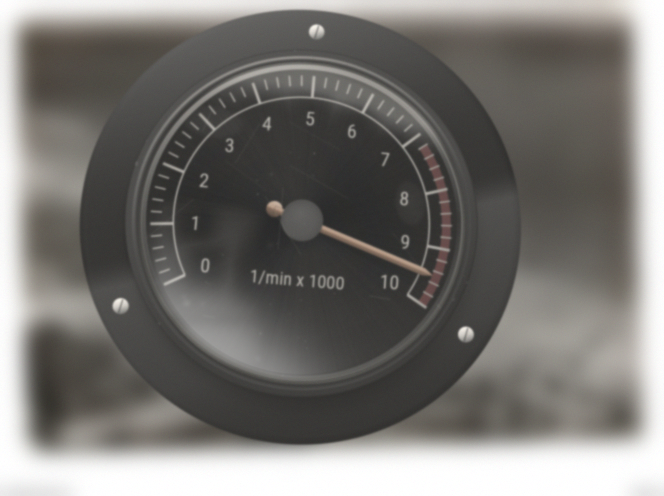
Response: 9500rpm
